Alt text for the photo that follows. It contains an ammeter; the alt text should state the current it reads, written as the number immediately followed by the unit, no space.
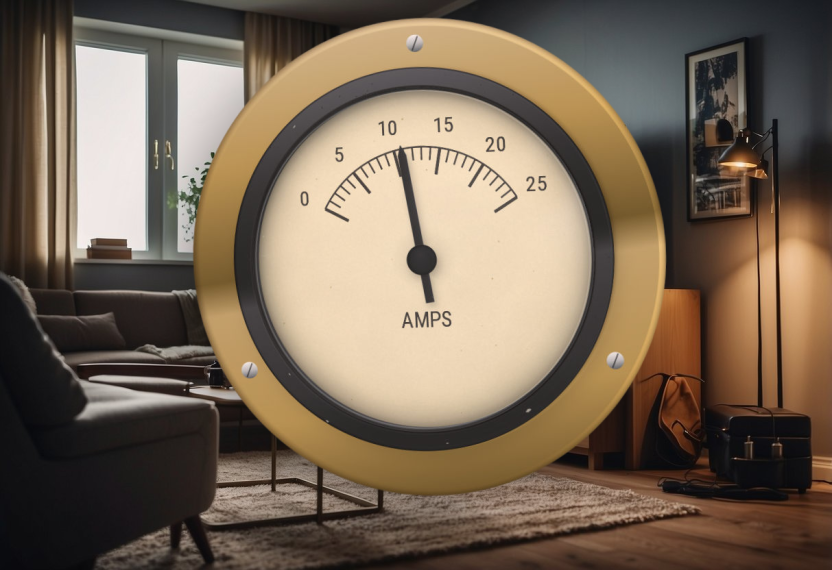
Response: 11A
